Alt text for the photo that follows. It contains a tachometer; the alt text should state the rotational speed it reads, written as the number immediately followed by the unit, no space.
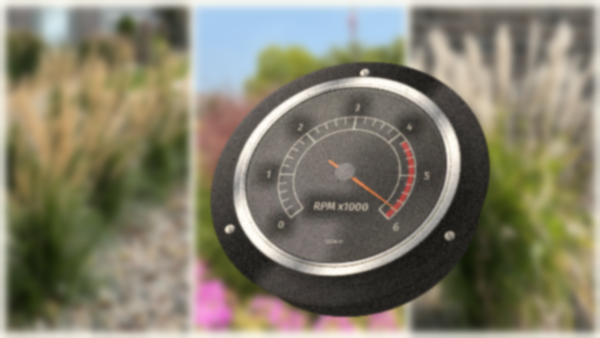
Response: 5800rpm
